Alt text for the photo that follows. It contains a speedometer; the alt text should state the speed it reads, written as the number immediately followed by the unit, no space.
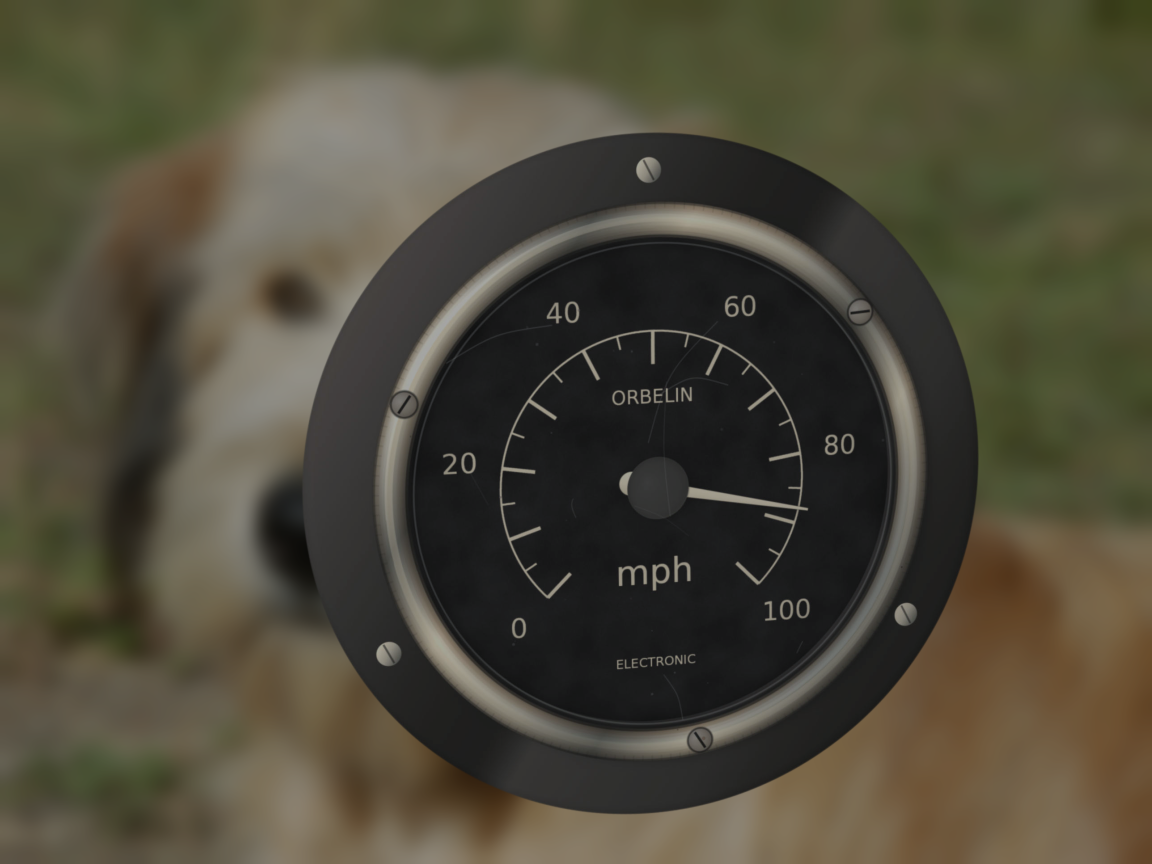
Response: 87.5mph
